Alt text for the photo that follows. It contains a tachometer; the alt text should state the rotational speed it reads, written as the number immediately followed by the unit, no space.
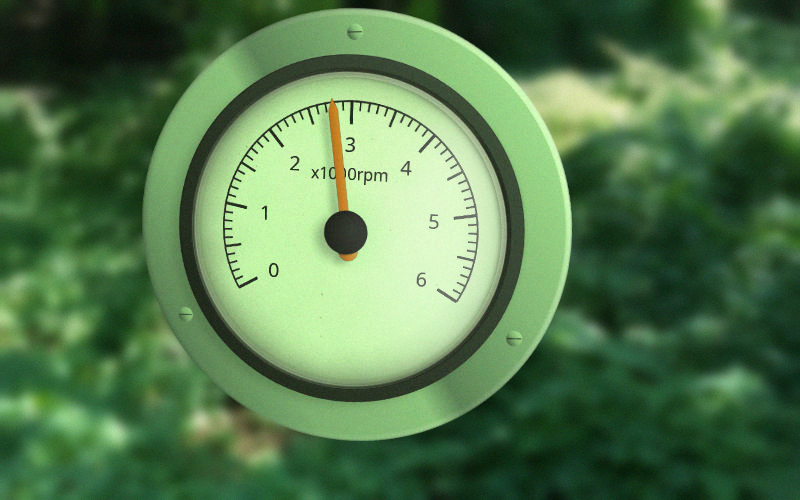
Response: 2800rpm
